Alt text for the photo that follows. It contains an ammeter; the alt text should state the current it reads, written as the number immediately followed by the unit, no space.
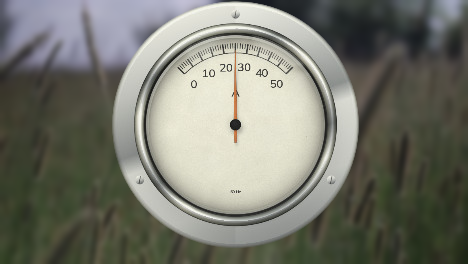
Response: 25A
